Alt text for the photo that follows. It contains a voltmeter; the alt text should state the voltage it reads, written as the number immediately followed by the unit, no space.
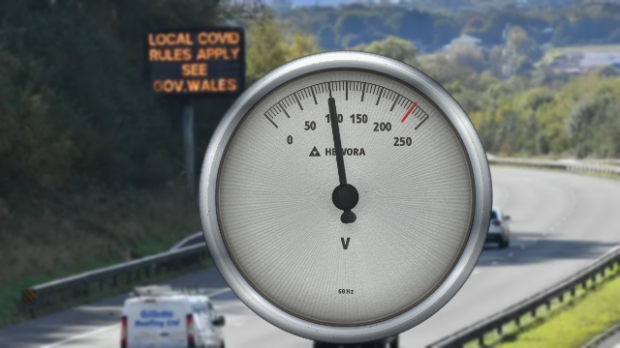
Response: 100V
